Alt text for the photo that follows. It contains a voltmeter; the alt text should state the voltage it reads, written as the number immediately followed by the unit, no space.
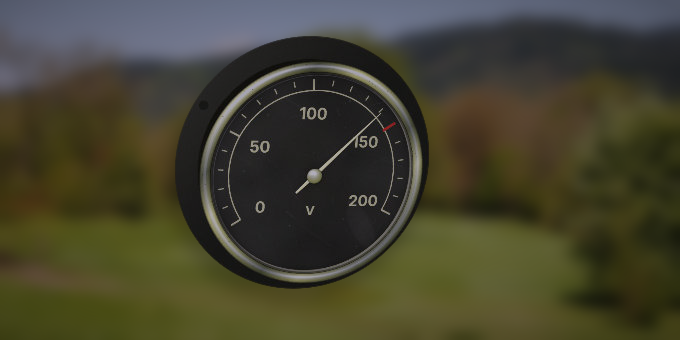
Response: 140V
